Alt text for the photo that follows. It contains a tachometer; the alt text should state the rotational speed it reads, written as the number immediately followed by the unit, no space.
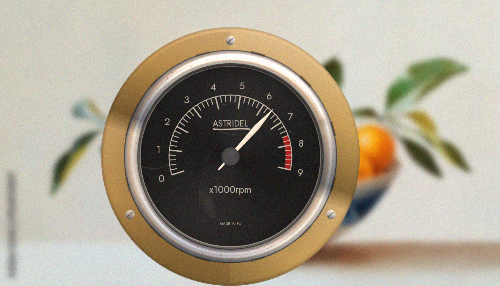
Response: 6400rpm
